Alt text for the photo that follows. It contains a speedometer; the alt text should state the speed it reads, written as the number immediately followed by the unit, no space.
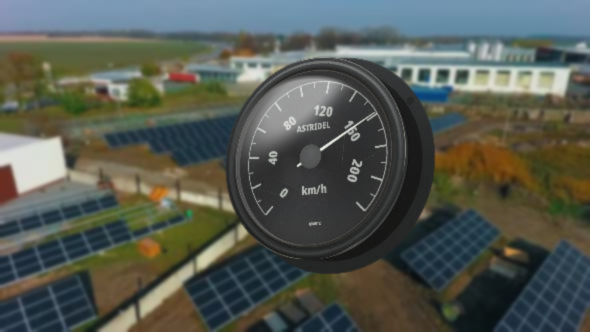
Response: 160km/h
